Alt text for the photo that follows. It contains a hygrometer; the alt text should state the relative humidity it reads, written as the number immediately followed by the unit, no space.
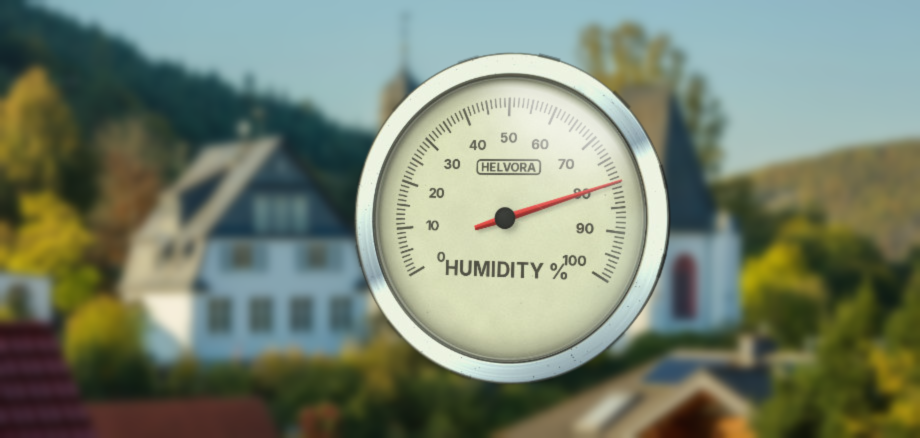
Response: 80%
